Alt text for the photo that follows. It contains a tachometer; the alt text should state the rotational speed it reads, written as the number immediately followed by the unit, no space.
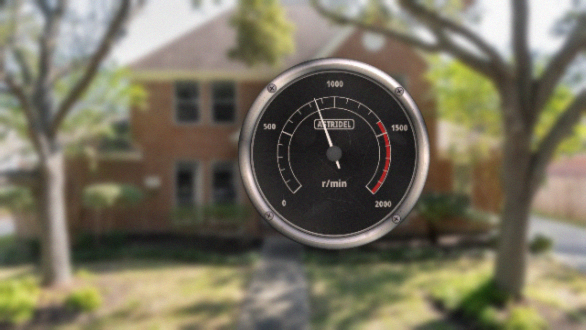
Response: 850rpm
